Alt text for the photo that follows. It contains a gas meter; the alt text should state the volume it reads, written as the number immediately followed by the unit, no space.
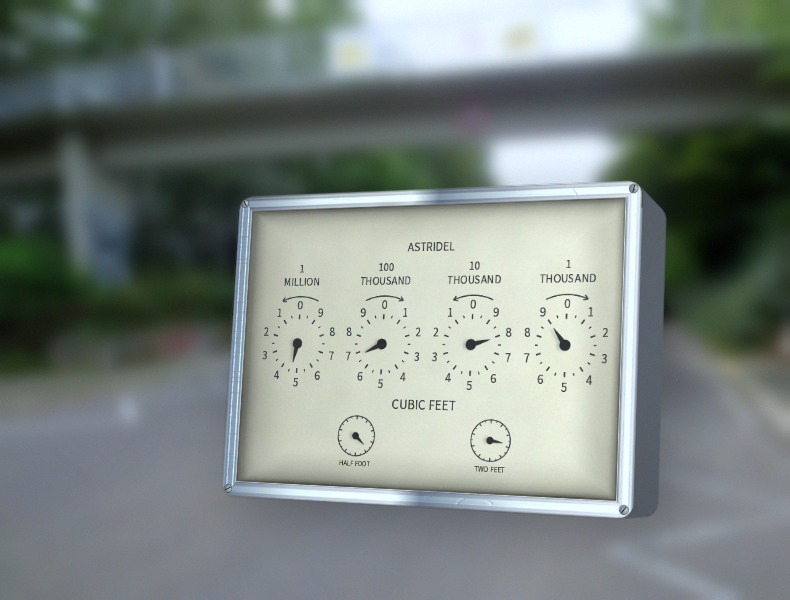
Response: 467900ft³
